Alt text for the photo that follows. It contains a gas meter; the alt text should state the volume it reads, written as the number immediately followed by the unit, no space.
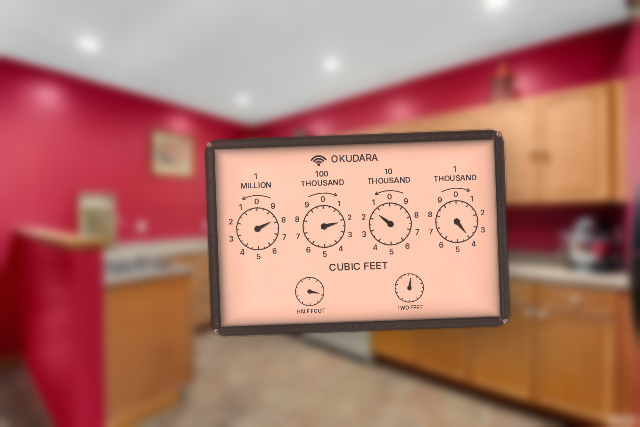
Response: 821400ft³
